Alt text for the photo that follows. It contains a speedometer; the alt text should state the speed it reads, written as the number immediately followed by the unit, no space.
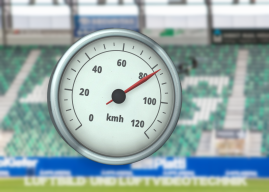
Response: 82.5km/h
